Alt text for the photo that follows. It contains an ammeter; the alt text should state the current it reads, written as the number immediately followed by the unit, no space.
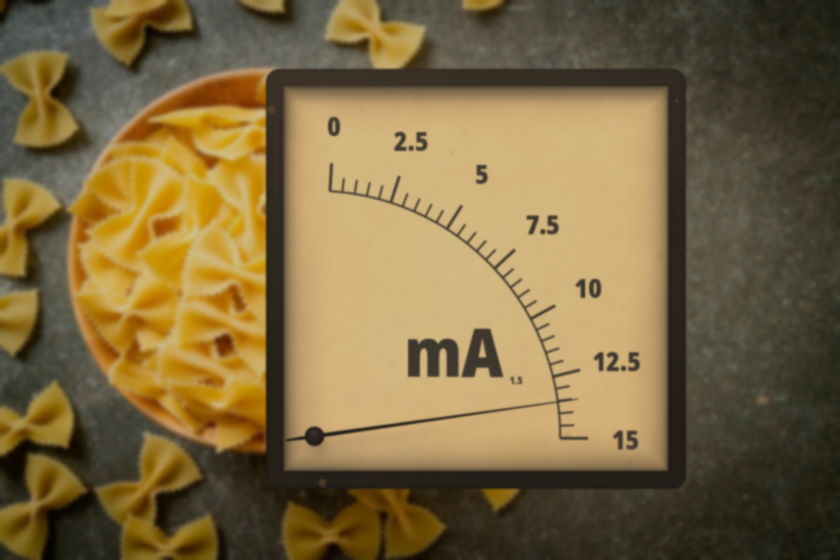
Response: 13.5mA
